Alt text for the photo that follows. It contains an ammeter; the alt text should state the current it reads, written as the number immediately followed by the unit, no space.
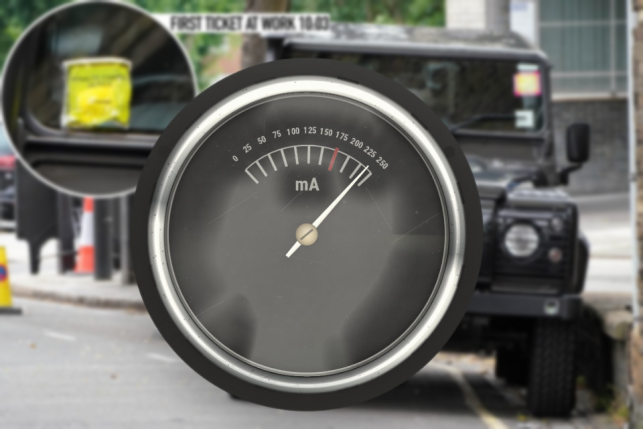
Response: 237.5mA
